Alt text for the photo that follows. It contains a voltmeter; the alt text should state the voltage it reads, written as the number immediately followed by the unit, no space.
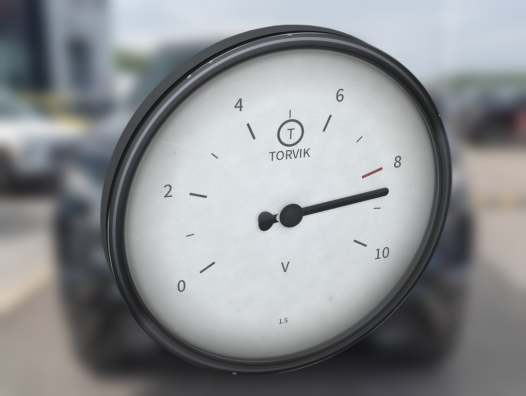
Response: 8.5V
